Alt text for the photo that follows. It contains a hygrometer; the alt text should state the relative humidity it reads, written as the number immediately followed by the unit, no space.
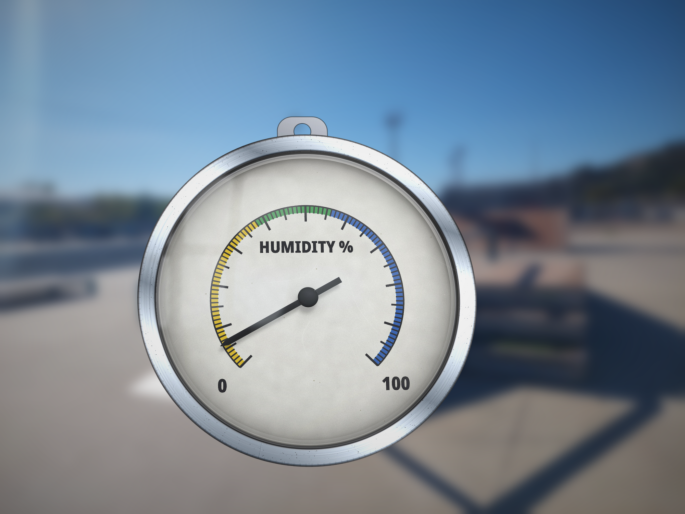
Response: 6%
